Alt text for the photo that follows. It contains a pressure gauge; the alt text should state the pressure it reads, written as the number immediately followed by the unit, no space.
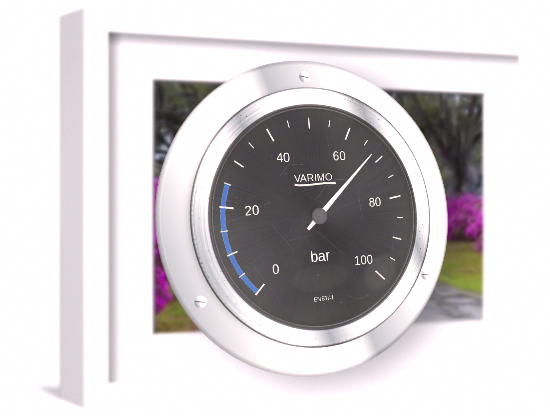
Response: 67.5bar
